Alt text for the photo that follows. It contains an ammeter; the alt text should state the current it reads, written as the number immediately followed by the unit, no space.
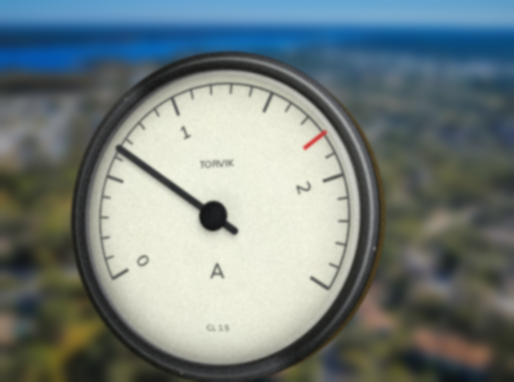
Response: 0.65A
